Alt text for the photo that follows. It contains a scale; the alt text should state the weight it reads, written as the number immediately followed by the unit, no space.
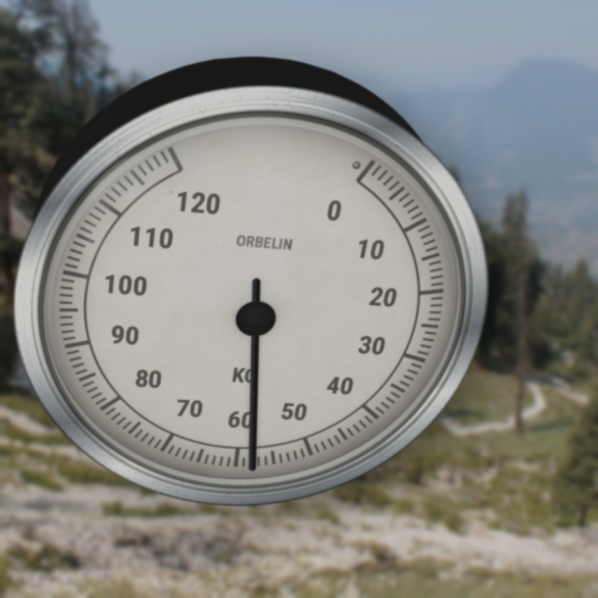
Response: 58kg
